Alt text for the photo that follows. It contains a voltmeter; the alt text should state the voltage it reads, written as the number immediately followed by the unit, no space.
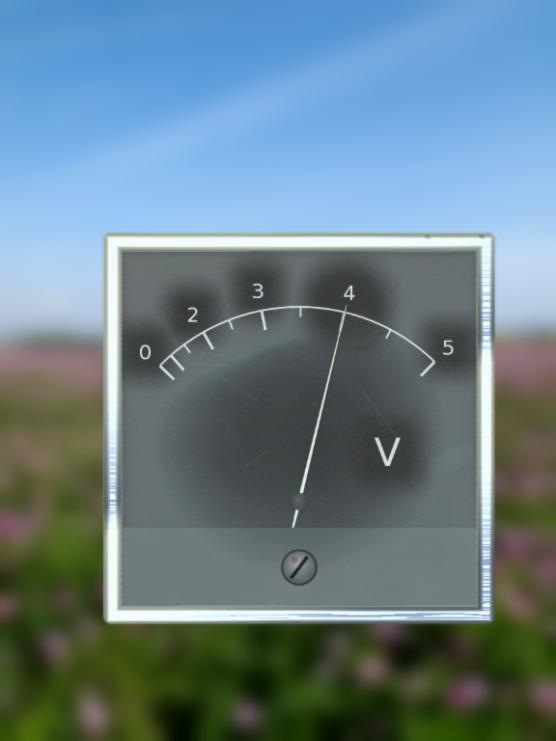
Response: 4V
